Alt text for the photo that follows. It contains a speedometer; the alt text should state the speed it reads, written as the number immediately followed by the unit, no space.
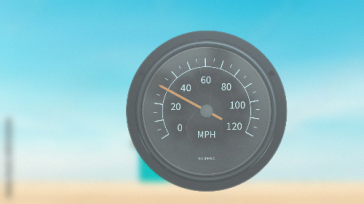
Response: 30mph
